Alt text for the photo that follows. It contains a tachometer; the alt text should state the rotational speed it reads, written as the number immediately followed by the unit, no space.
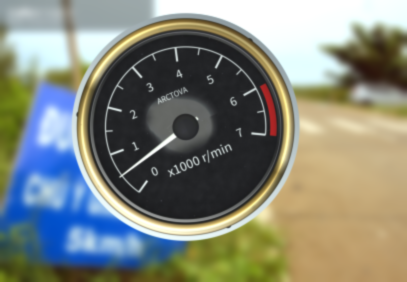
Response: 500rpm
